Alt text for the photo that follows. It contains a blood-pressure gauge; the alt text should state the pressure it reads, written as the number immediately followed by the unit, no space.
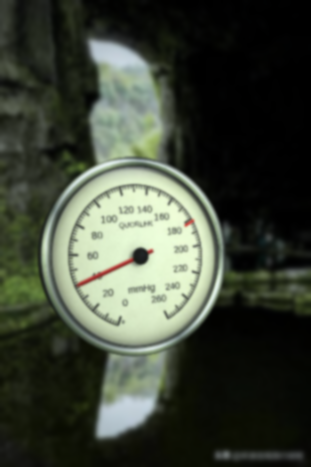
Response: 40mmHg
